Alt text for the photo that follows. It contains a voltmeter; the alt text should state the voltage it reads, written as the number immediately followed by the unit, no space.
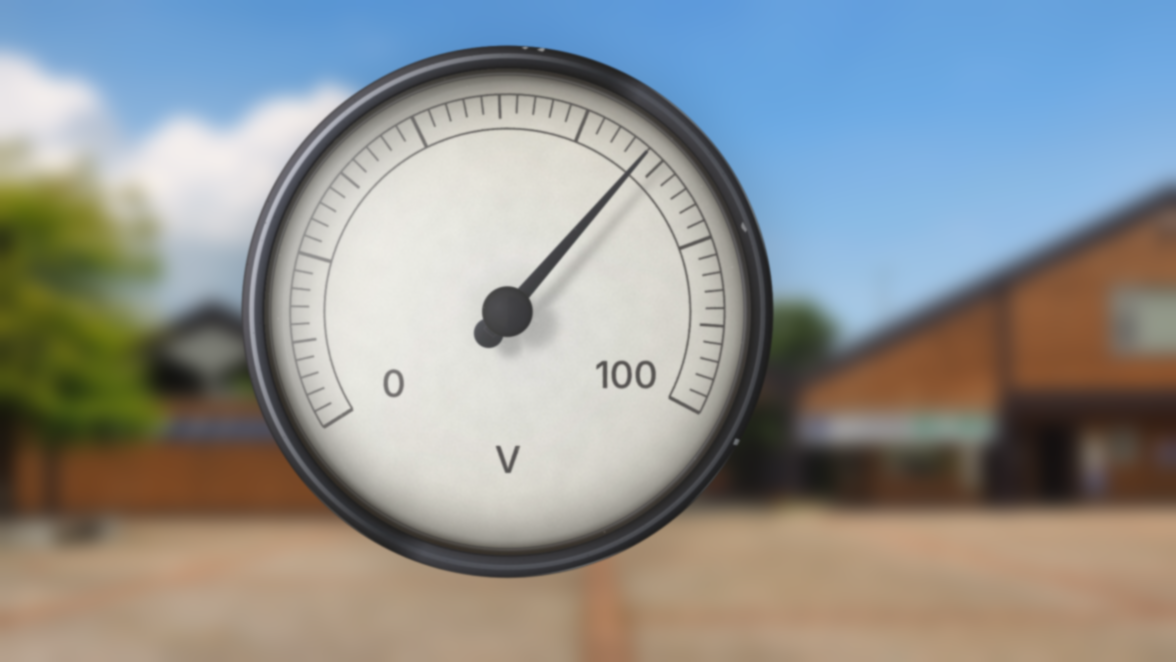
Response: 68V
